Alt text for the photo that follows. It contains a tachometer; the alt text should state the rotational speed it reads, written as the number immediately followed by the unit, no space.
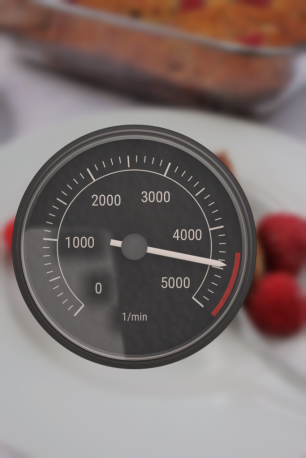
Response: 4450rpm
